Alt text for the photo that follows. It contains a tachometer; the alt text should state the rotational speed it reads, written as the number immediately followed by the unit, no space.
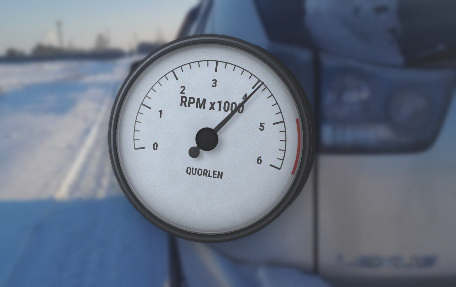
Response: 4100rpm
